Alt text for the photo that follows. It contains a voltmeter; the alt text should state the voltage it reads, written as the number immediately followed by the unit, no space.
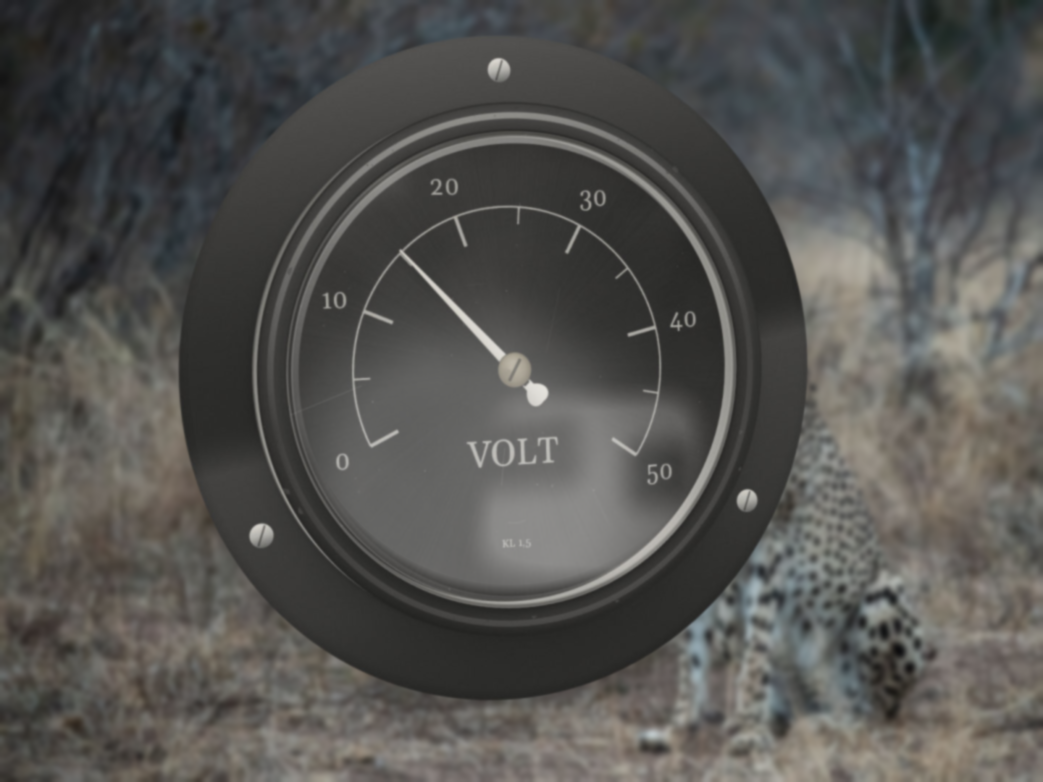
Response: 15V
